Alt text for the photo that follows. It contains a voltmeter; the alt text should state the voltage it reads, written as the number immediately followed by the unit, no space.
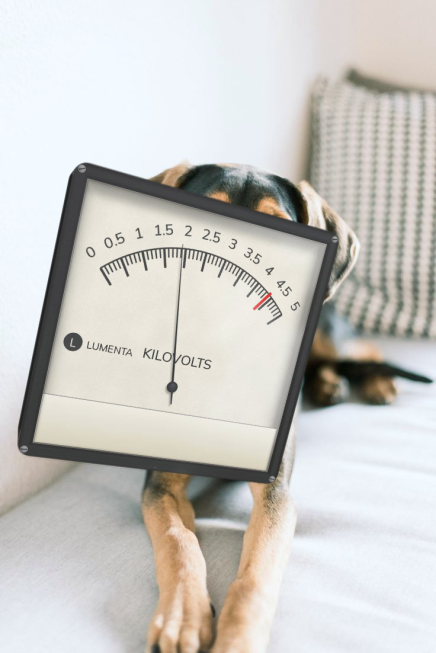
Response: 1.9kV
